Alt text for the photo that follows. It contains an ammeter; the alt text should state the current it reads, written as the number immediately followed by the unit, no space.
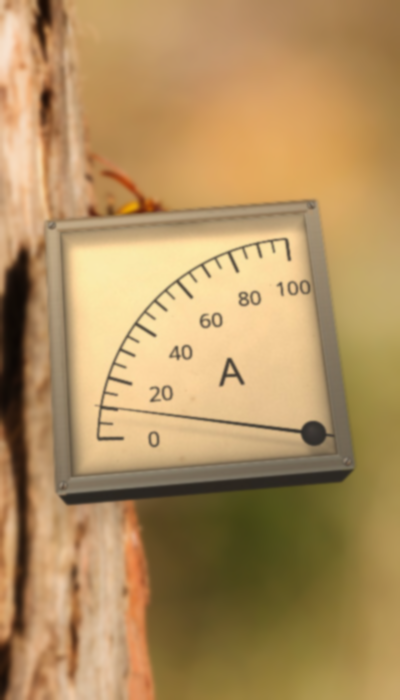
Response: 10A
